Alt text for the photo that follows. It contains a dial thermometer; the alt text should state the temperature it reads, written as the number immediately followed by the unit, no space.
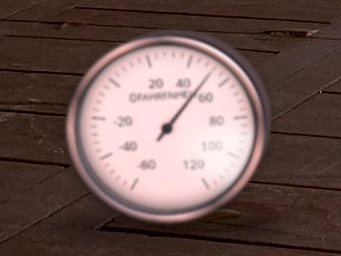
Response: 52°F
